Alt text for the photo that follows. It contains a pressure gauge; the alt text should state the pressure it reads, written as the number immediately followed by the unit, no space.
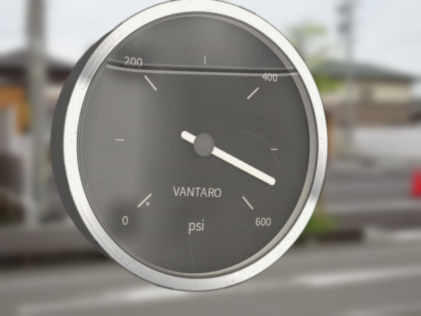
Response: 550psi
